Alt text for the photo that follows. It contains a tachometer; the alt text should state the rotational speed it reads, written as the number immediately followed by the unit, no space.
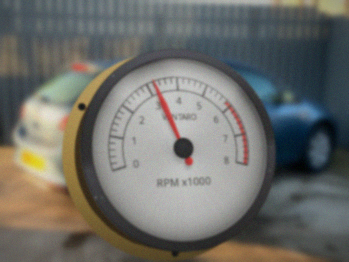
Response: 3200rpm
